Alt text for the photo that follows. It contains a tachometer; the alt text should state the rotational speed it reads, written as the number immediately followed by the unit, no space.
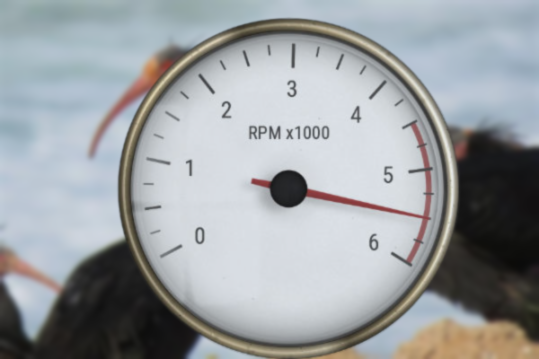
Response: 5500rpm
